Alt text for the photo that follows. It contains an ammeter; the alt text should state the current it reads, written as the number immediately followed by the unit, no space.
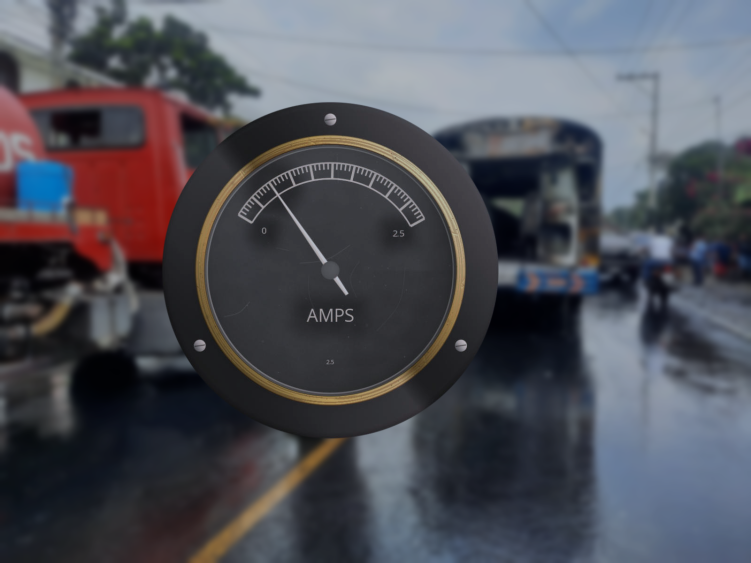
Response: 0.5A
